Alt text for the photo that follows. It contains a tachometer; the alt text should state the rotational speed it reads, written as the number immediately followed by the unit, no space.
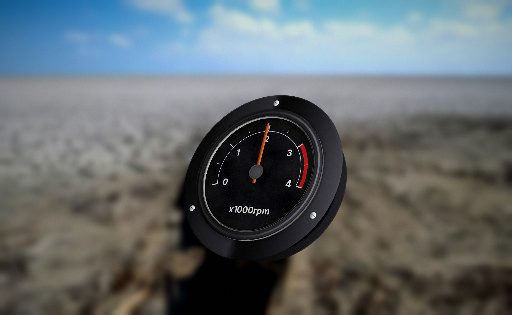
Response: 2000rpm
